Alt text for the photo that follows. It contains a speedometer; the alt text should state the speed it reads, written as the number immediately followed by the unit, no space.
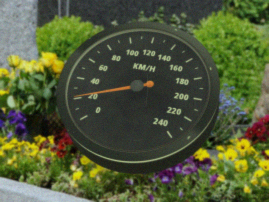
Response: 20km/h
